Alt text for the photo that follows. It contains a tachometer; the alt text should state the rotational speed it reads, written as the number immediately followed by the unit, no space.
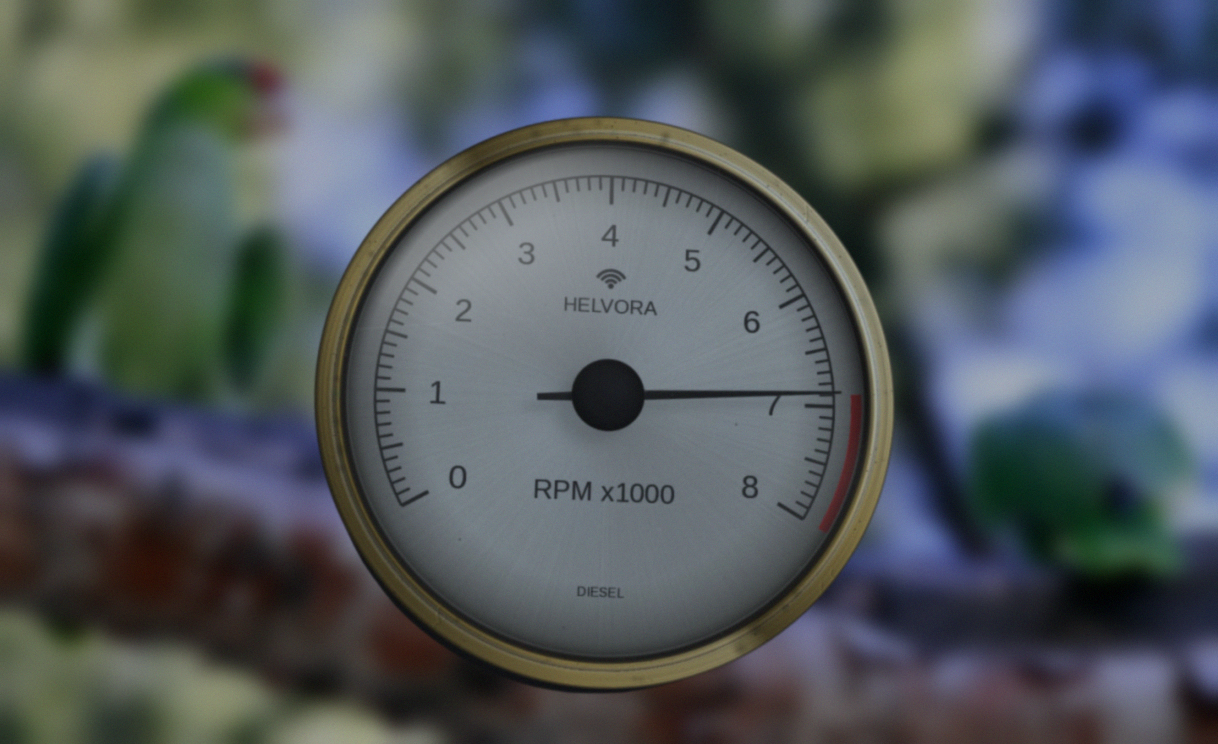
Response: 6900rpm
